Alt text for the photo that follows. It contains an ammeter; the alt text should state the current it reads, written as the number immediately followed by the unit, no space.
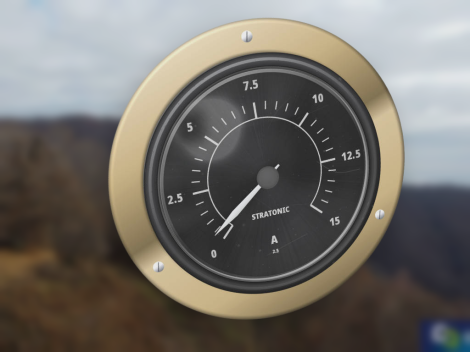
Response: 0.5A
